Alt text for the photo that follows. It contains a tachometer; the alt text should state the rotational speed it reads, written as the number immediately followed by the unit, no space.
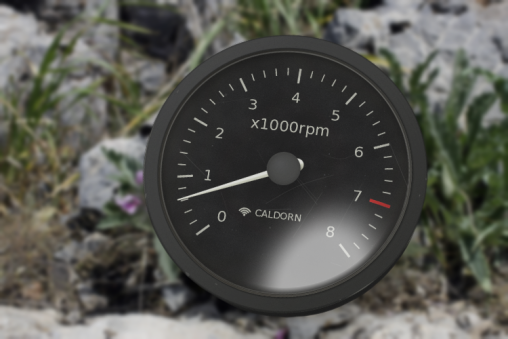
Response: 600rpm
